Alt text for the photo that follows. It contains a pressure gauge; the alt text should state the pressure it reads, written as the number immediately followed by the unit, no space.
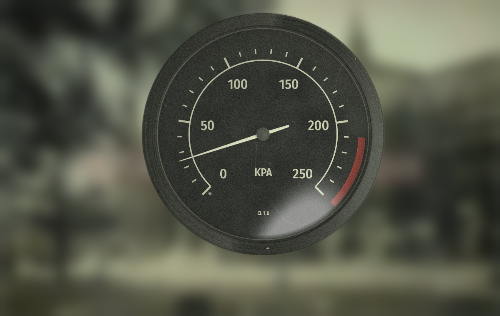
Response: 25kPa
